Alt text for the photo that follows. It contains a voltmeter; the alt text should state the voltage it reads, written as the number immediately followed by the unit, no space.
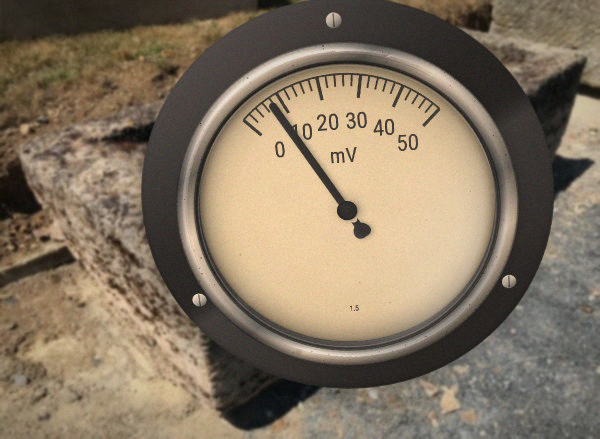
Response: 8mV
